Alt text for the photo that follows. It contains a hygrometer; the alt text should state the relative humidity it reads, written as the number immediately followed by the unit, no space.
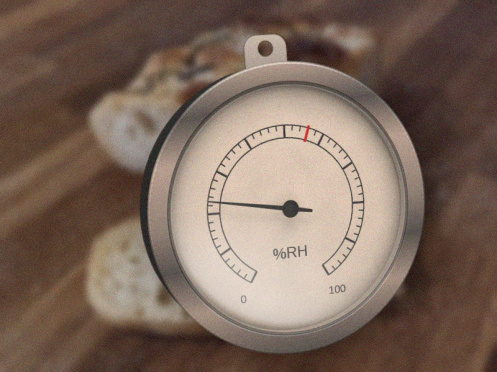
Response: 23%
